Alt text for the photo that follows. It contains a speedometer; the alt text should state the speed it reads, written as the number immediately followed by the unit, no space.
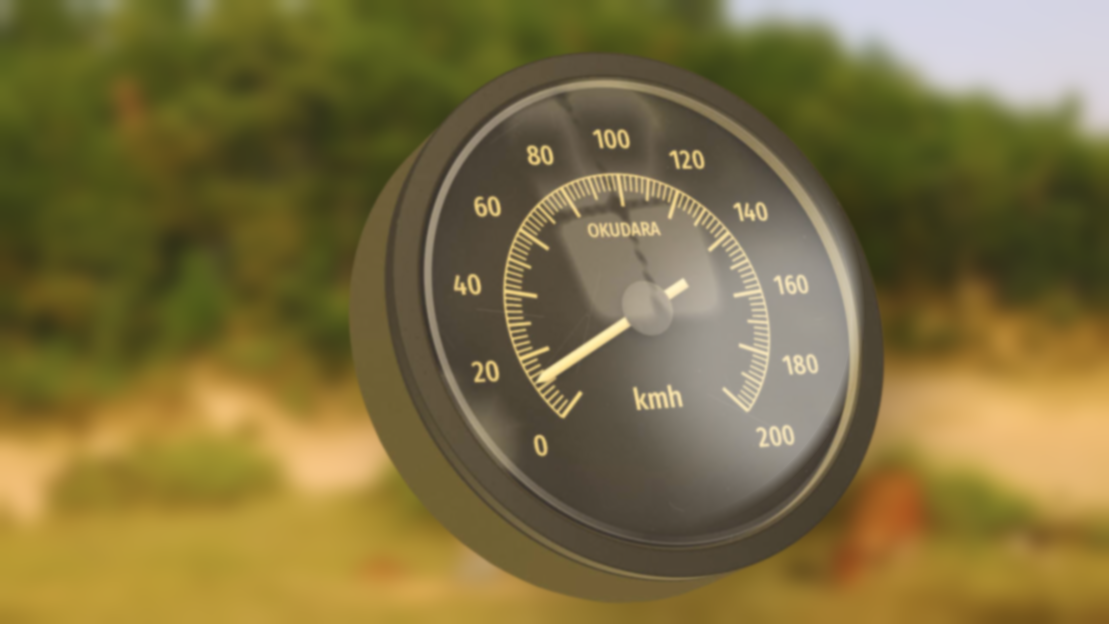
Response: 12km/h
